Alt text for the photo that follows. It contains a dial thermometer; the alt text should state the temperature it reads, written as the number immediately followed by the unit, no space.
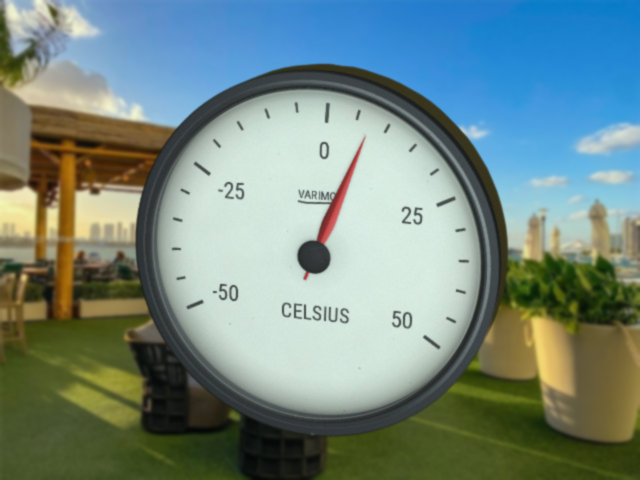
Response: 7.5°C
